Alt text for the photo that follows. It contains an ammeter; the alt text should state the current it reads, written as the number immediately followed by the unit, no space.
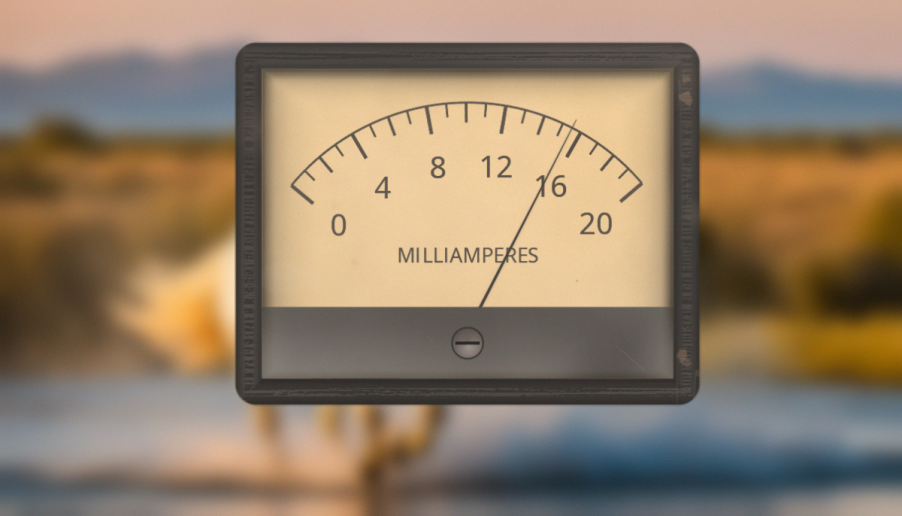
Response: 15.5mA
